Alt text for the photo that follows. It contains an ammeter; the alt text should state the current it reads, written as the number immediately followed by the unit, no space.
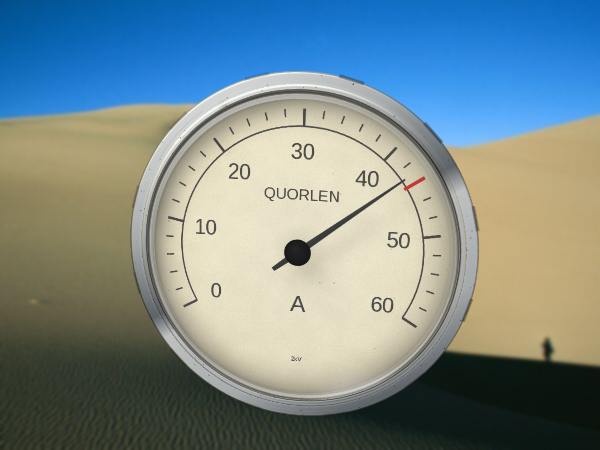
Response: 43A
